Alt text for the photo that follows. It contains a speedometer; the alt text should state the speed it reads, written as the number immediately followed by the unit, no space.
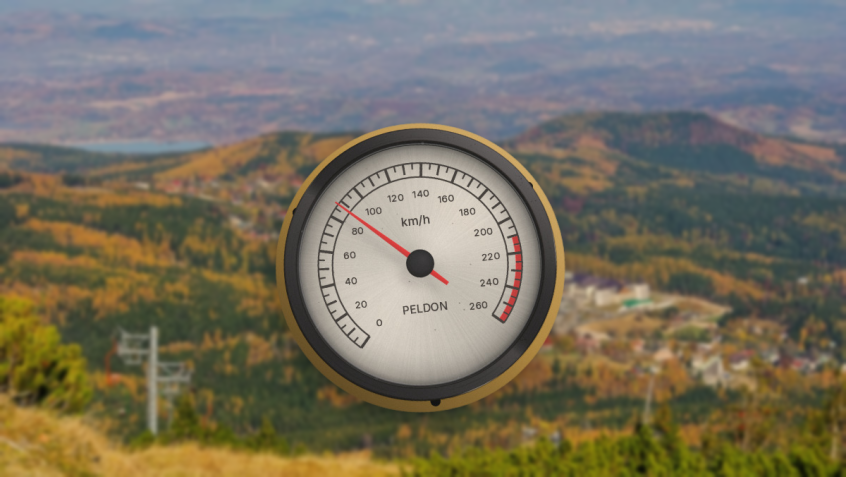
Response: 87.5km/h
